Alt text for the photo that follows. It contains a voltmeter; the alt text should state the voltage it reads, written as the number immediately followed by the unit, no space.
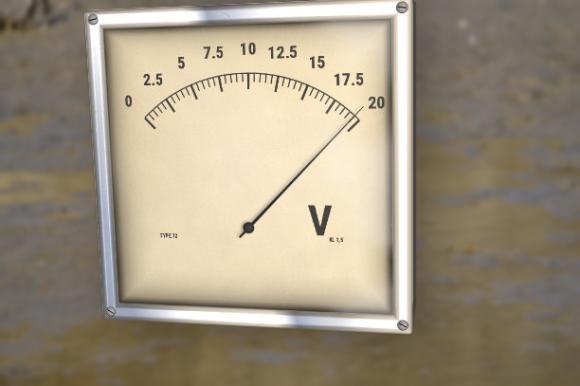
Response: 19.5V
